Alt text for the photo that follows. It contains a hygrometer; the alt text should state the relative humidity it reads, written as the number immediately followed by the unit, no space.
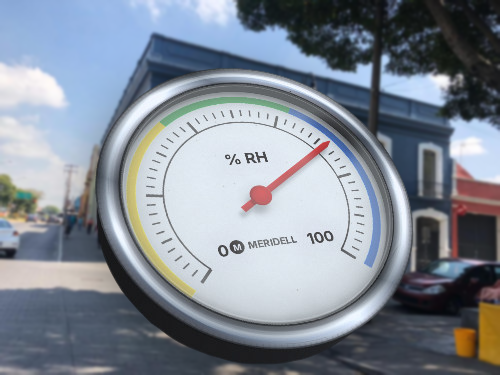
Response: 72%
